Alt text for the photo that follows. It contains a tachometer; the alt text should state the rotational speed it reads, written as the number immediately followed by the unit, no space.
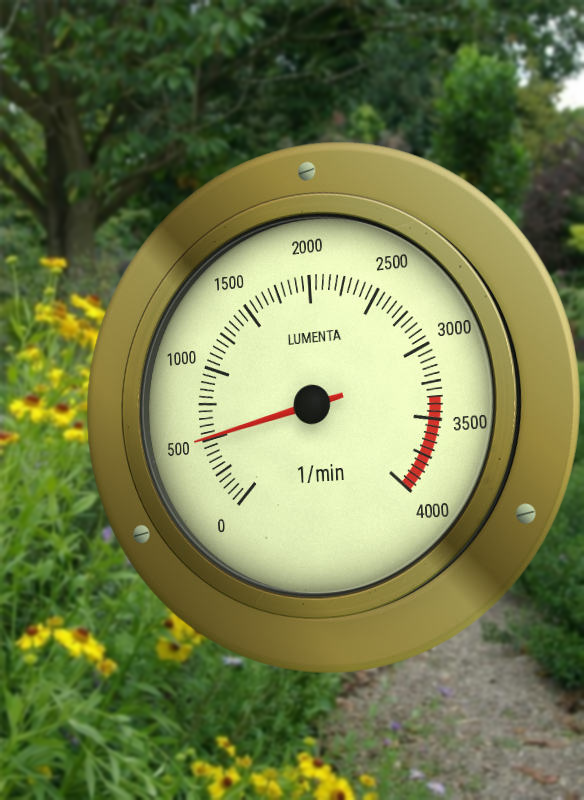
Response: 500rpm
